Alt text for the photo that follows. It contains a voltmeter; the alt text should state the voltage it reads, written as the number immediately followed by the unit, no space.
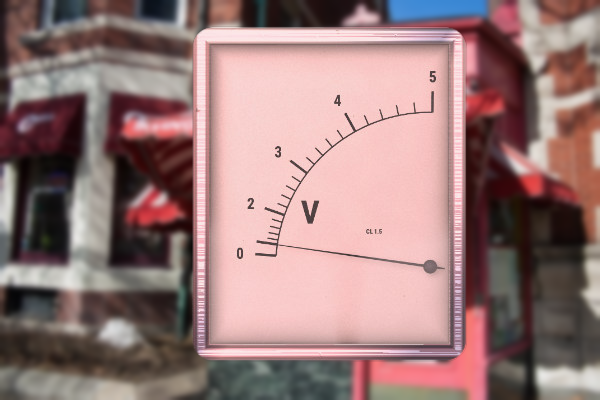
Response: 1V
